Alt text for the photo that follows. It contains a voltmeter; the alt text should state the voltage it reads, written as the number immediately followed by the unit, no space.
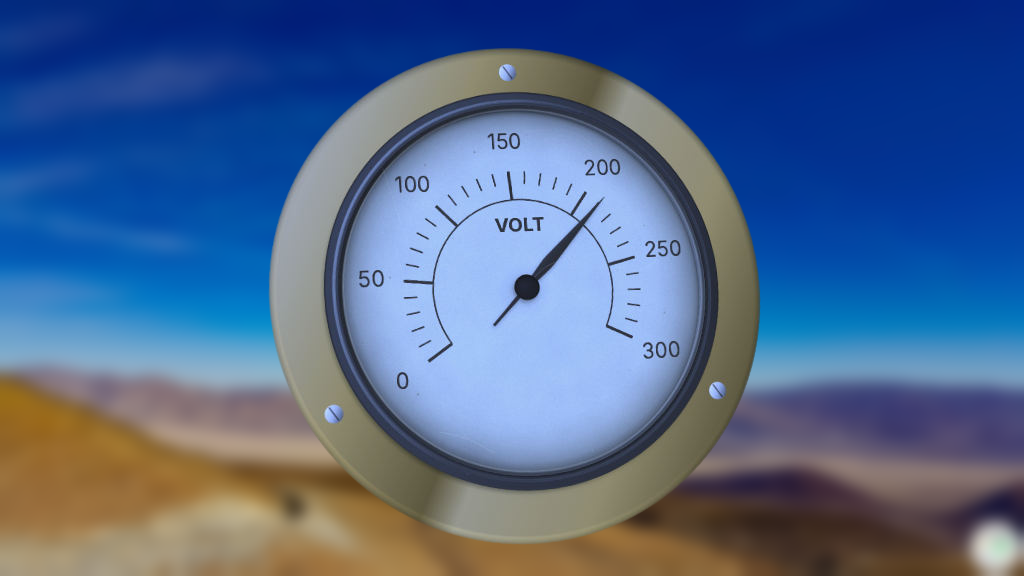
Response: 210V
